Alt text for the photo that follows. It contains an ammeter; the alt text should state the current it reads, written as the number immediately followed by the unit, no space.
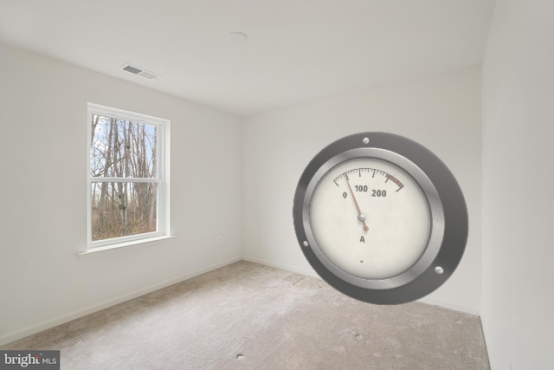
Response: 50A
